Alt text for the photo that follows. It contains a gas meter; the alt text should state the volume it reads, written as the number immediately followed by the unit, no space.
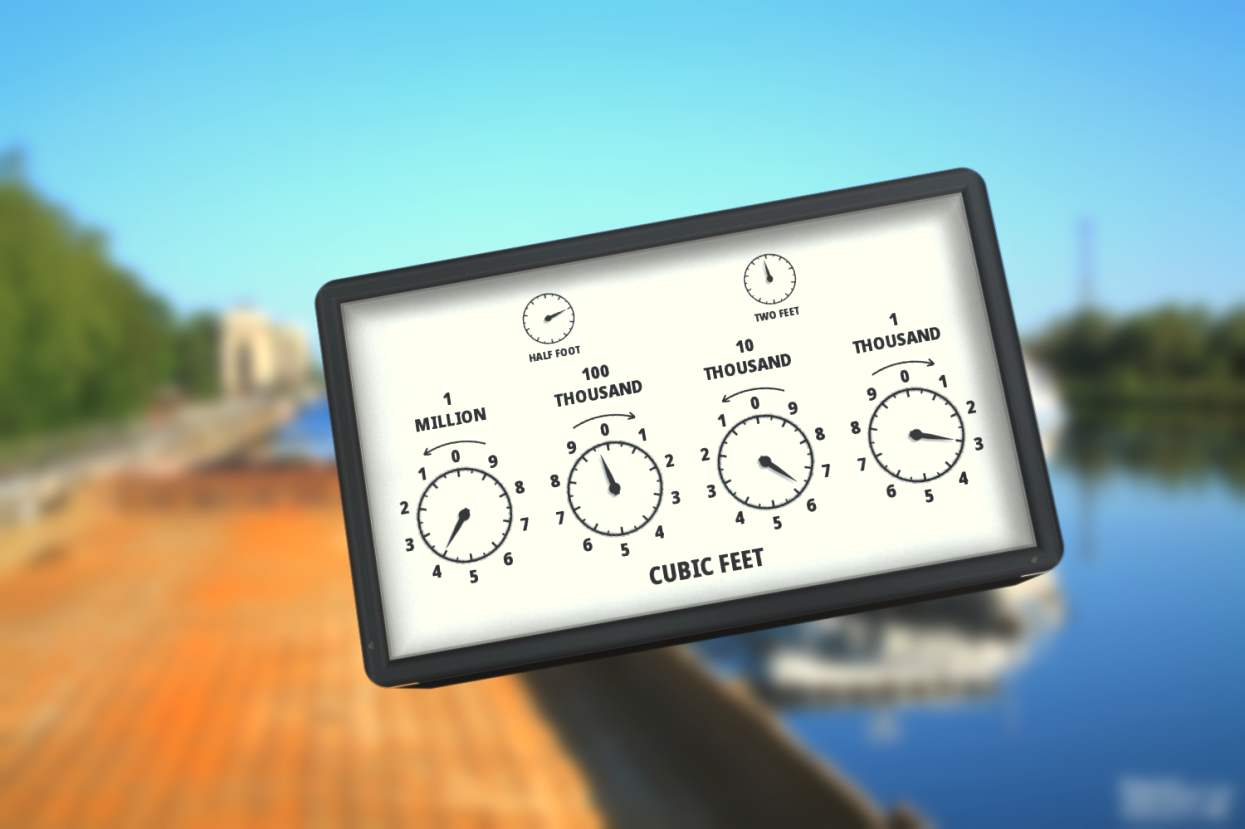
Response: 396300ft³
